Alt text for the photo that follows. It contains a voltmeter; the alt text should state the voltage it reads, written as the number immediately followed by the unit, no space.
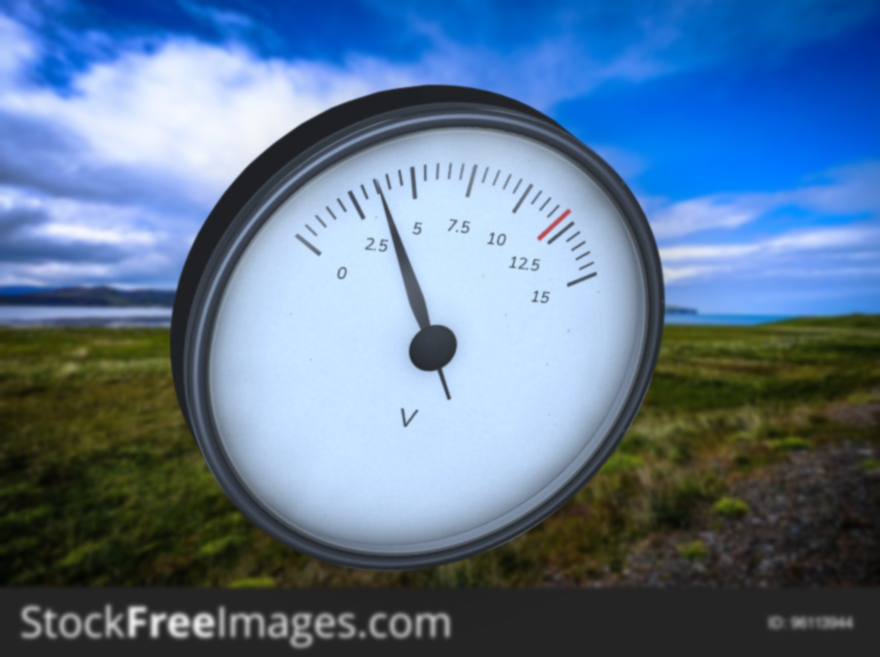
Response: 3.5V
